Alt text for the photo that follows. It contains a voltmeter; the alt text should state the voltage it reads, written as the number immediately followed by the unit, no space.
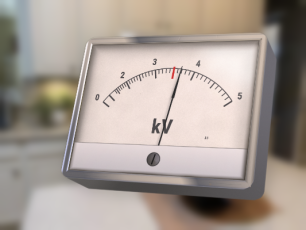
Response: 3.7kV
